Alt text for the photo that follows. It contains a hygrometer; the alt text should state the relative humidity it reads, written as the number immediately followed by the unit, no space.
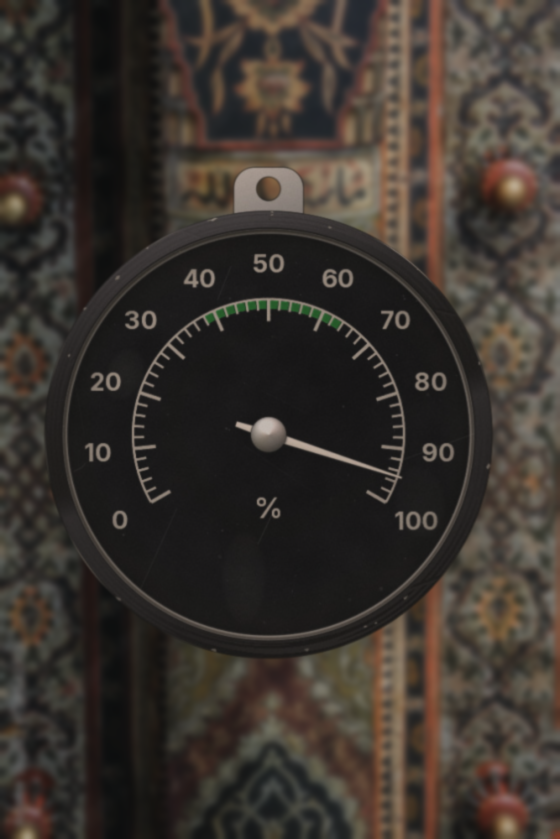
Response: 95%
